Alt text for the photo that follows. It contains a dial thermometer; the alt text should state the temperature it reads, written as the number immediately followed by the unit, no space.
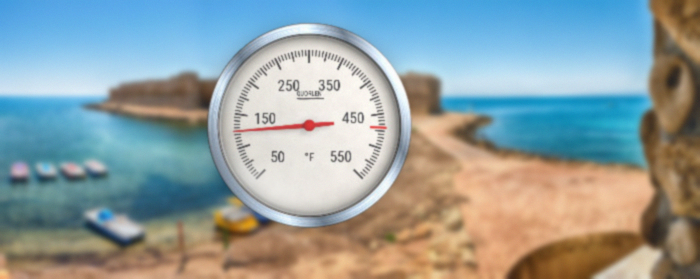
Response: 125°F
